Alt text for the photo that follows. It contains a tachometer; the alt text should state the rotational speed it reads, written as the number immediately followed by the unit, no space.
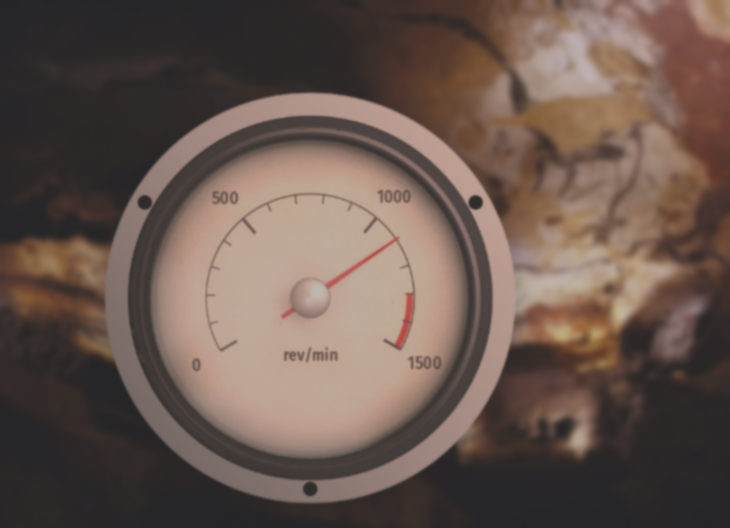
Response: 1100rpm
